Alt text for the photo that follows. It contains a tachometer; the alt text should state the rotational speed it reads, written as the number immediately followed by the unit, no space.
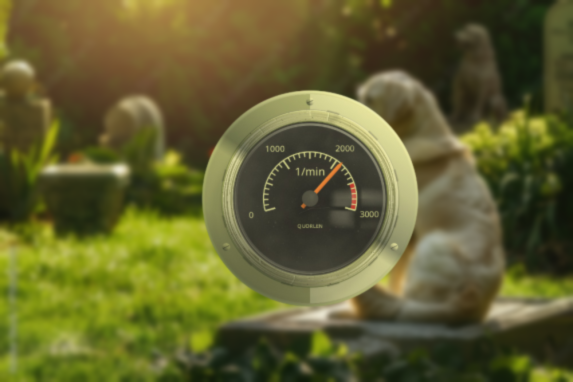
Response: 2100rpm
